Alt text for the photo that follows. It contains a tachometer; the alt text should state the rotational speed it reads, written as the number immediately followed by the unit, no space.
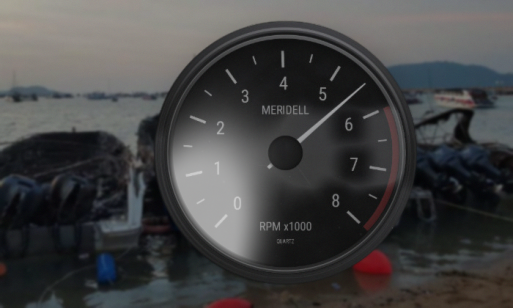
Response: 5500rpm
